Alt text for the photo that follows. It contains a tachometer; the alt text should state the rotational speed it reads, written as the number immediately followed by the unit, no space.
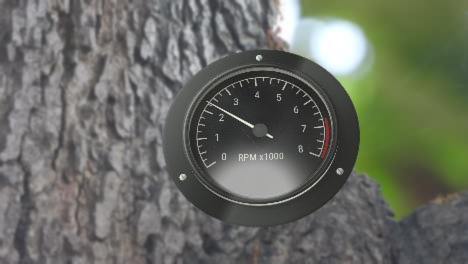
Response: 2250rpm
